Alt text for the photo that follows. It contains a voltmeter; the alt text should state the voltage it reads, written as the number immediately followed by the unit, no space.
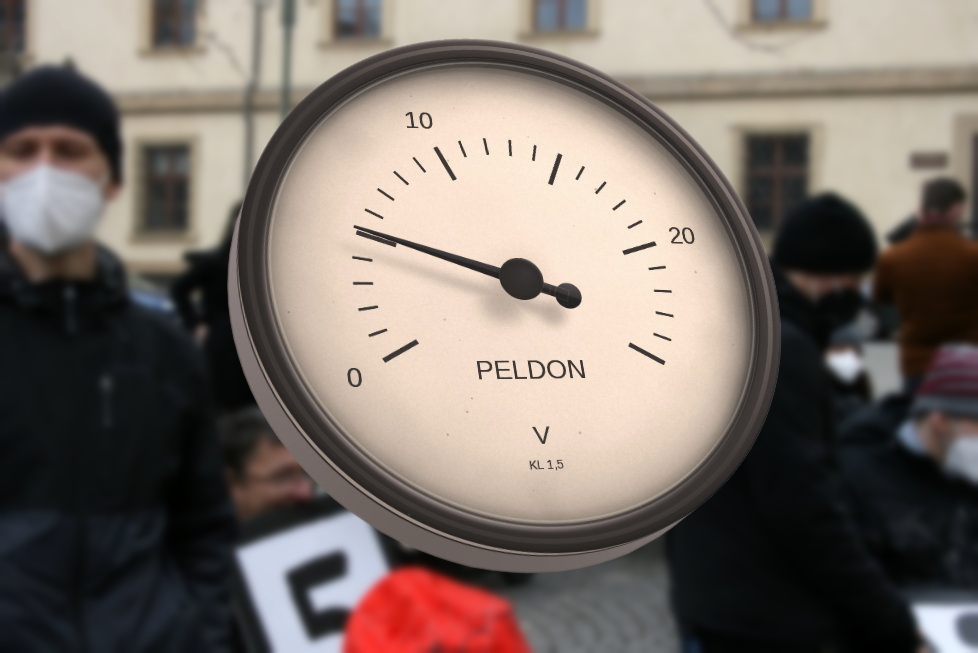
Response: 5V
